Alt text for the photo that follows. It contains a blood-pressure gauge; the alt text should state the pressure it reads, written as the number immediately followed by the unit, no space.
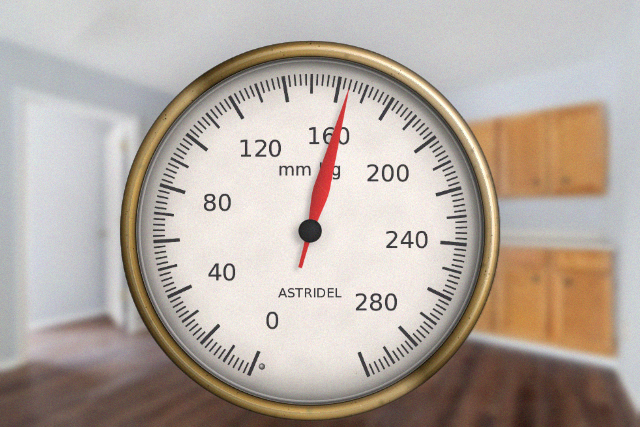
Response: 164mmHg
